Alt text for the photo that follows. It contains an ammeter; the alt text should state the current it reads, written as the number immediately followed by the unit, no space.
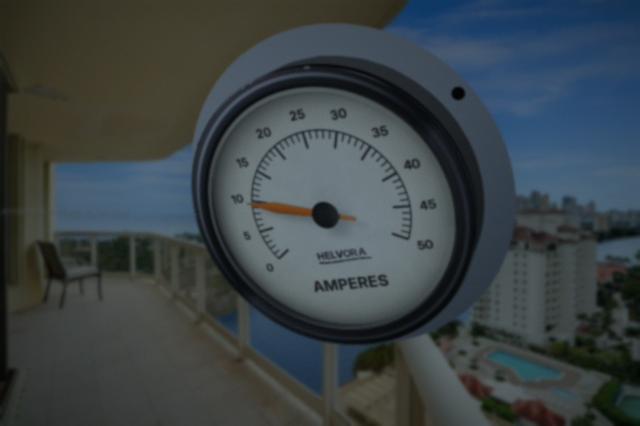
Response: 10A
